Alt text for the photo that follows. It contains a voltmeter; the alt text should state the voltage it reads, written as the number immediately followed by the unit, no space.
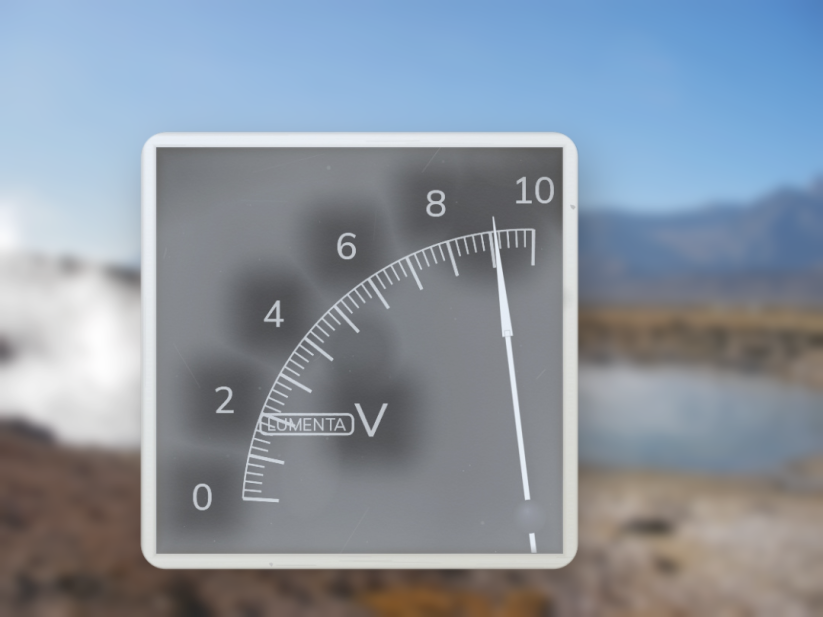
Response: 9.1V
